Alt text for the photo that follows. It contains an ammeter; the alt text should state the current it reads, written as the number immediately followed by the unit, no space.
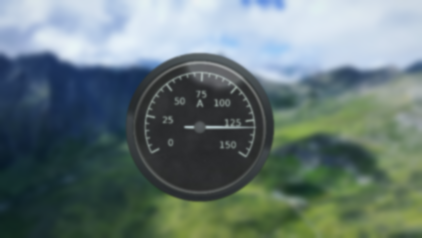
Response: 130A
